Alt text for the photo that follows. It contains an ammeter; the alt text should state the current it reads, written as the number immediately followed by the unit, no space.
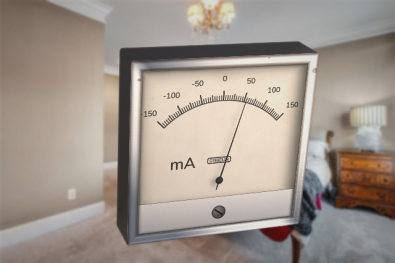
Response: 50mA
